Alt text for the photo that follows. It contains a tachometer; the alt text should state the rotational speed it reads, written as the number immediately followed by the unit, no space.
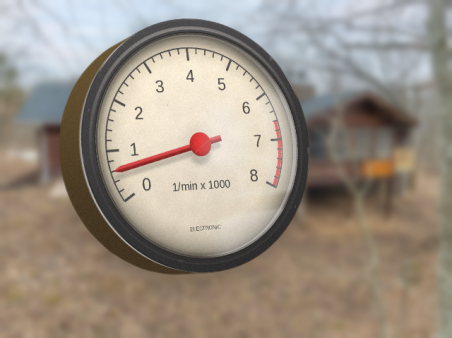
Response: 600rpm
